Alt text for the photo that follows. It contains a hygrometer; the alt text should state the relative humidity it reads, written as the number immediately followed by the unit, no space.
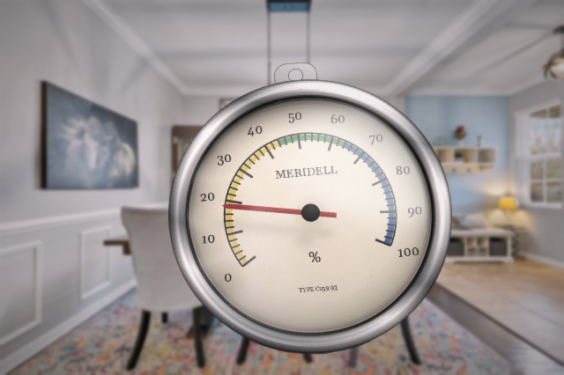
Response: 18%
